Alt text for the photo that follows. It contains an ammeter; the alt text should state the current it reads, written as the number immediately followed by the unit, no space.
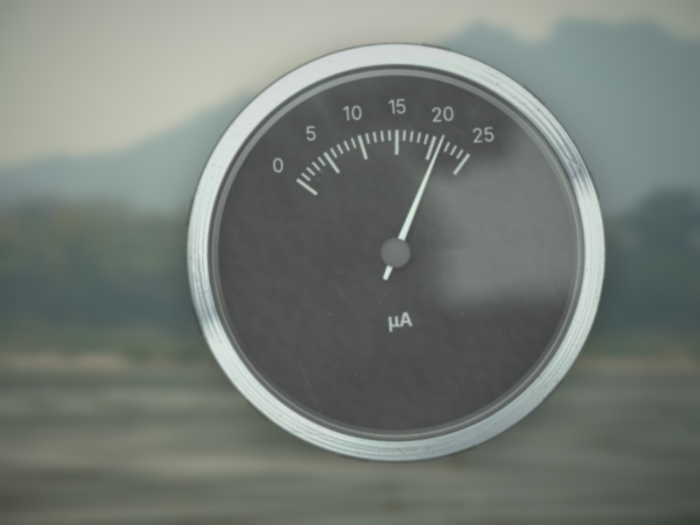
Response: 21µA
